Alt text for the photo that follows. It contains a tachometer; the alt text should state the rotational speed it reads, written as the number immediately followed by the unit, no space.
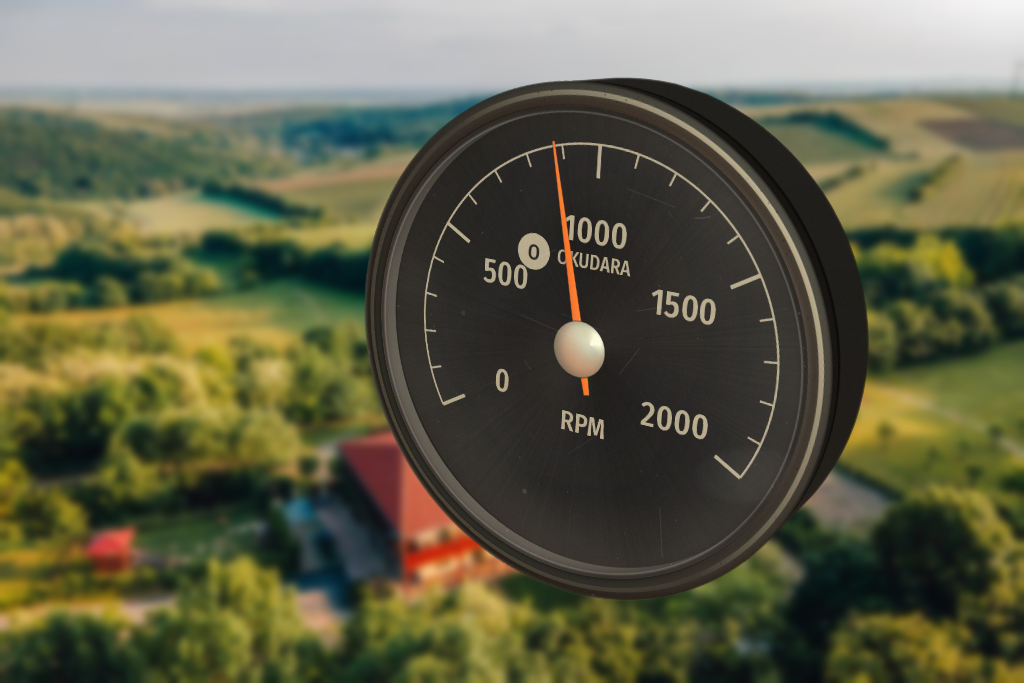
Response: 900rpm
